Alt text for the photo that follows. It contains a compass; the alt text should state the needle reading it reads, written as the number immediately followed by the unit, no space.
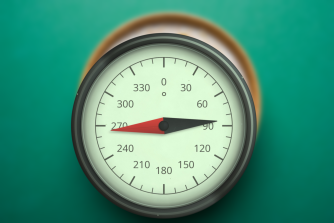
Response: 265°
